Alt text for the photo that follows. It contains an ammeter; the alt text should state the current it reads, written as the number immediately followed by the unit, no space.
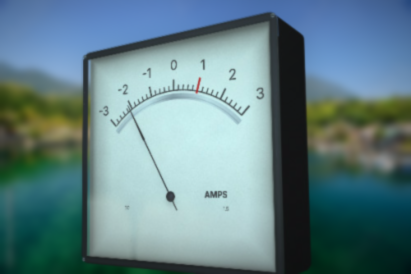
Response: -2A
